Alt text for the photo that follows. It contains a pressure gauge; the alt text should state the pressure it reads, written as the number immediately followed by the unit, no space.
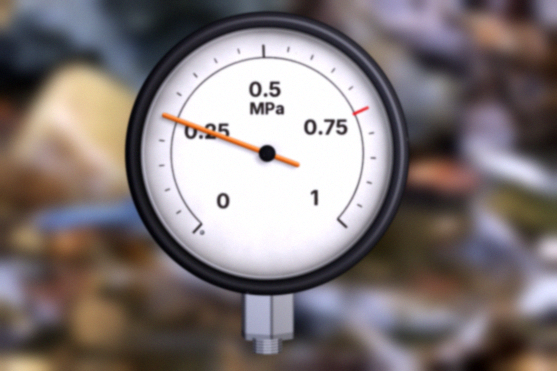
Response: 0.25MPa
